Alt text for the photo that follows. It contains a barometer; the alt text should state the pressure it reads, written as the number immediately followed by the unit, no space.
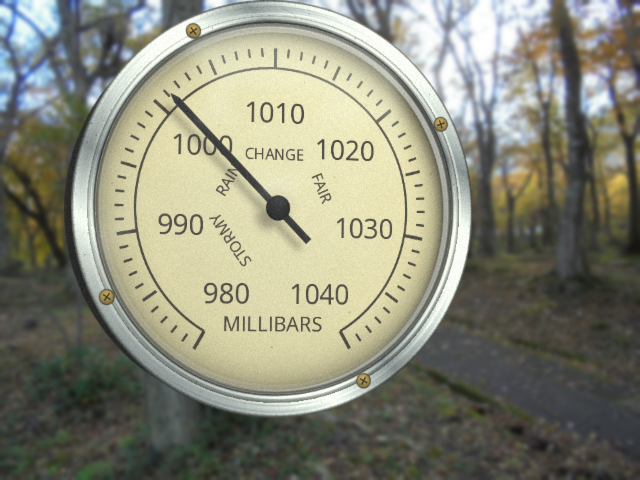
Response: 1001mbar
